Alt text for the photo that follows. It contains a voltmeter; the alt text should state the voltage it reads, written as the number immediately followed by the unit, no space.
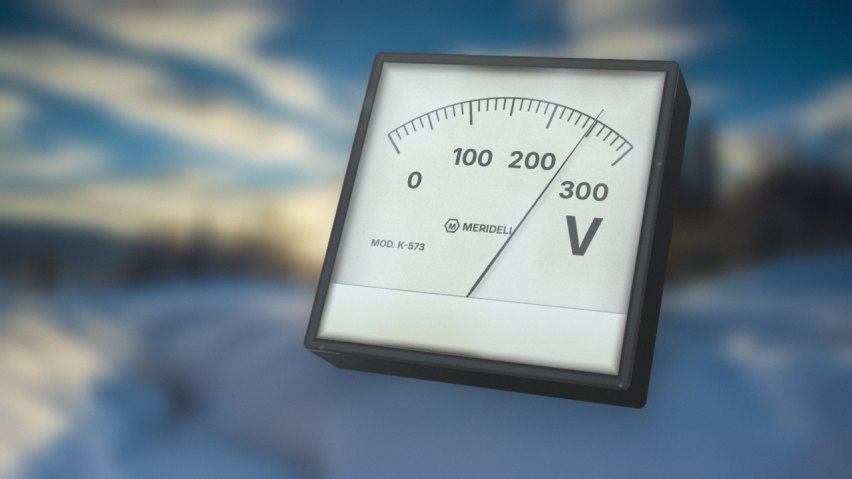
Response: 250V
